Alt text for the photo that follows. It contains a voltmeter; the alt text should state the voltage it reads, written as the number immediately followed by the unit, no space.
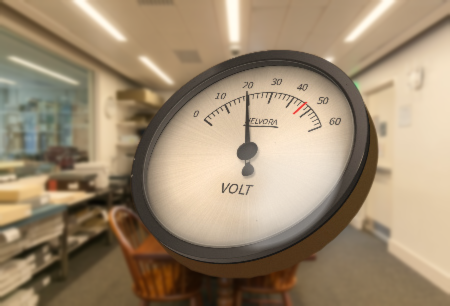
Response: 20V
